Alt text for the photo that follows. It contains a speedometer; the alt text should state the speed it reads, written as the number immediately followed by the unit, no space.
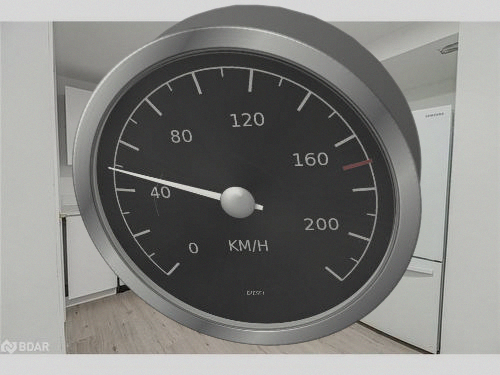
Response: 50km/h
